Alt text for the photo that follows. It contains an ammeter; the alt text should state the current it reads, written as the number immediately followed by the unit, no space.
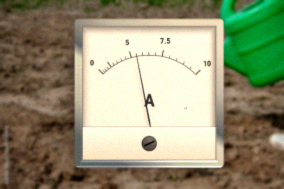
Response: 5.5A
